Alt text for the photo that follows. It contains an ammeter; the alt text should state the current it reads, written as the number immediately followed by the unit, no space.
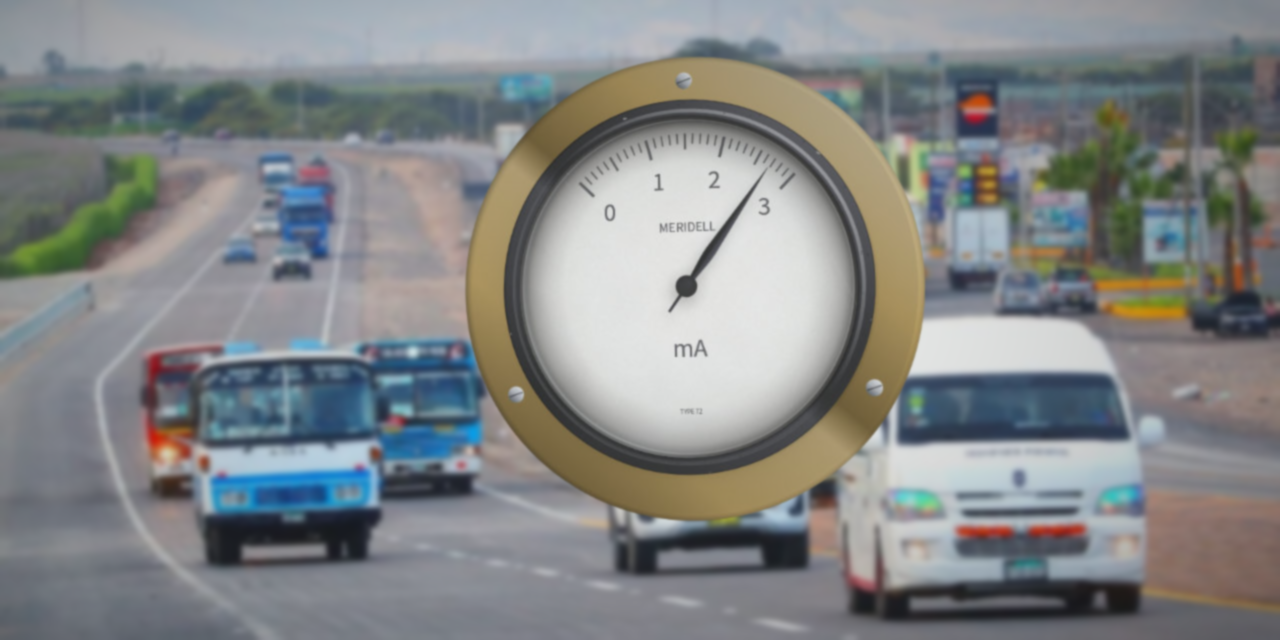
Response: 2.7mA
